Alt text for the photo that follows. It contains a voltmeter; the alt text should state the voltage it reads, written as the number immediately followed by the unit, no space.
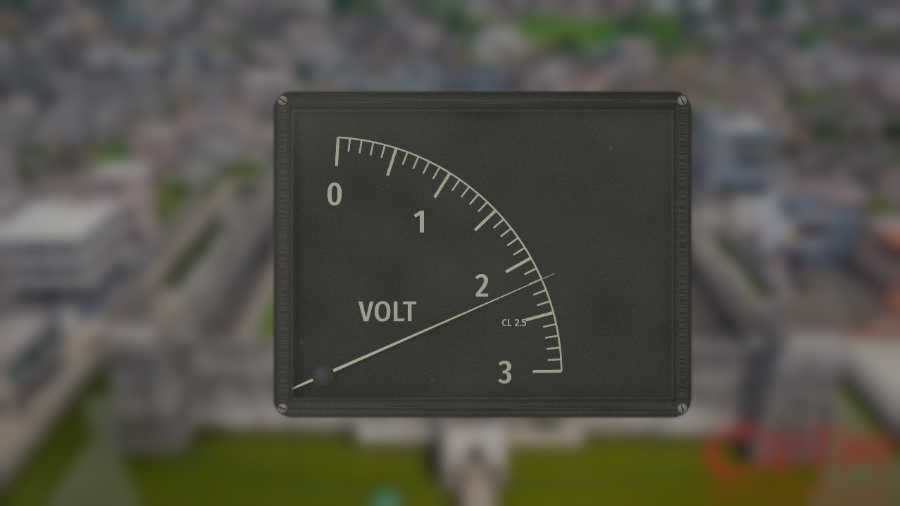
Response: 2.2V
